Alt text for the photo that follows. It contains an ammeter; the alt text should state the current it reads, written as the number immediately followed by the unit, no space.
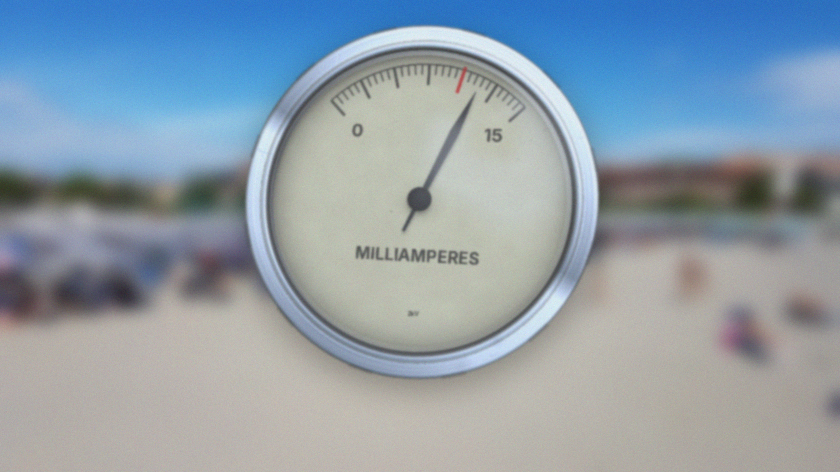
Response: 11.5mA
